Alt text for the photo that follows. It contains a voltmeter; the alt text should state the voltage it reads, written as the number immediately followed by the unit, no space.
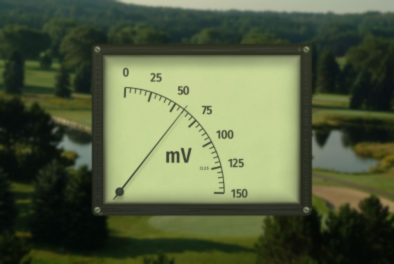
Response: 60mV
